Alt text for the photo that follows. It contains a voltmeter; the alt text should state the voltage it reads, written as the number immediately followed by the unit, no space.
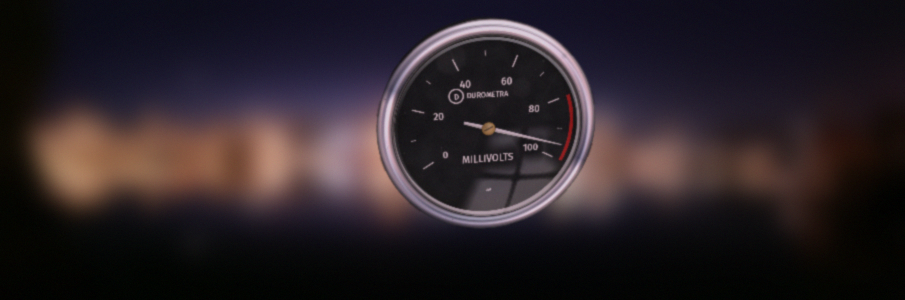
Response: 95mV
